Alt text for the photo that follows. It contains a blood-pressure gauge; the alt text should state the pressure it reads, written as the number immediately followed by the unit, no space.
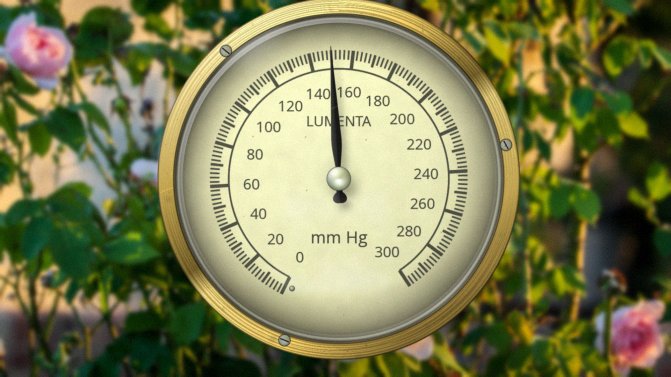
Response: 150mmHg
